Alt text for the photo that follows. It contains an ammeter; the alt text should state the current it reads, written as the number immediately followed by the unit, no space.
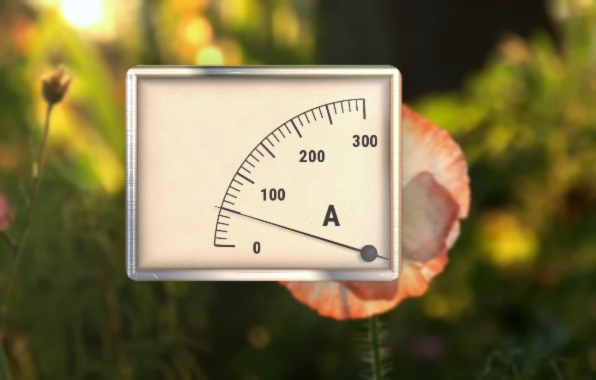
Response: 50A
